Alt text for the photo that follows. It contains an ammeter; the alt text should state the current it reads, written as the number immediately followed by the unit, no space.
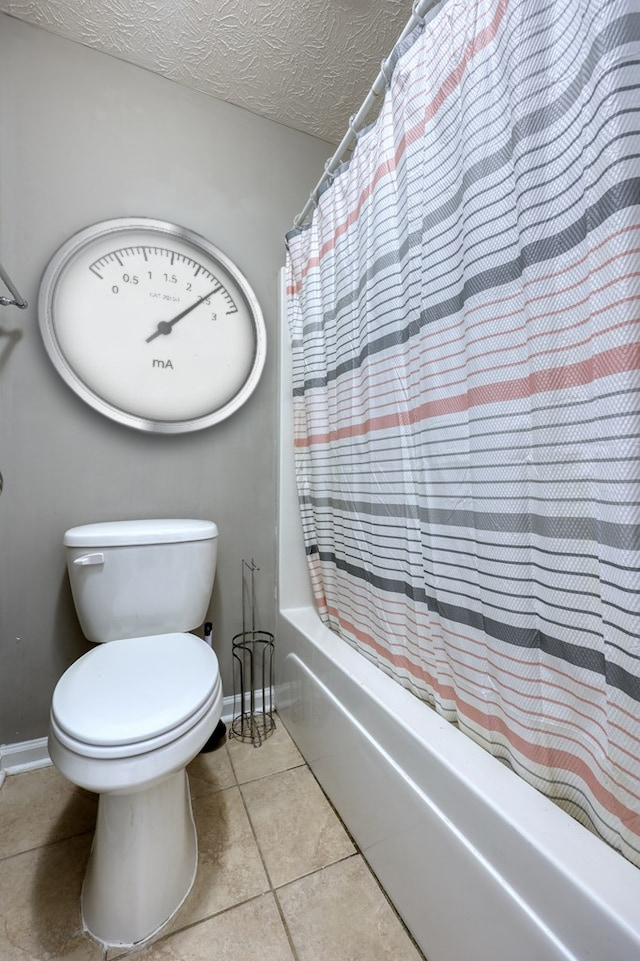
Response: 2.5mA
